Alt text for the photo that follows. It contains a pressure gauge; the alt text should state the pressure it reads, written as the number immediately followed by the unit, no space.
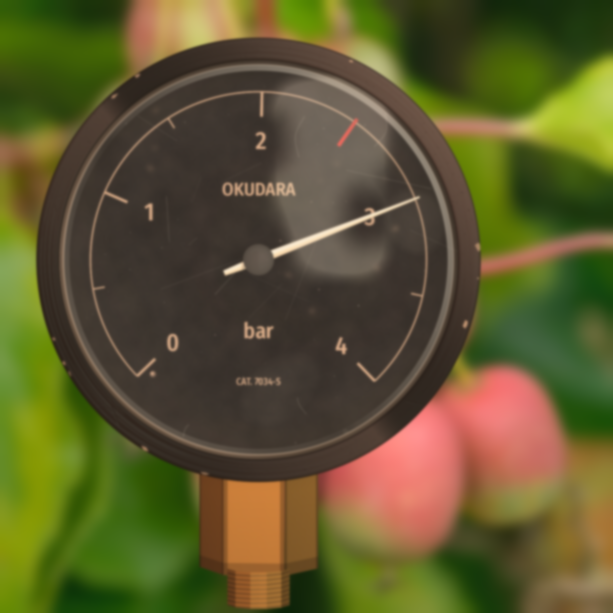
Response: 3bar
